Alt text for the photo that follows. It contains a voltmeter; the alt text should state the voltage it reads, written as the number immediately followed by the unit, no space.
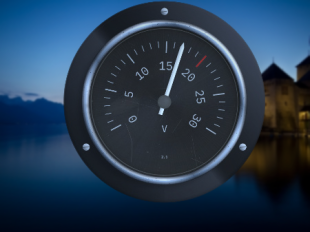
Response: 17V
